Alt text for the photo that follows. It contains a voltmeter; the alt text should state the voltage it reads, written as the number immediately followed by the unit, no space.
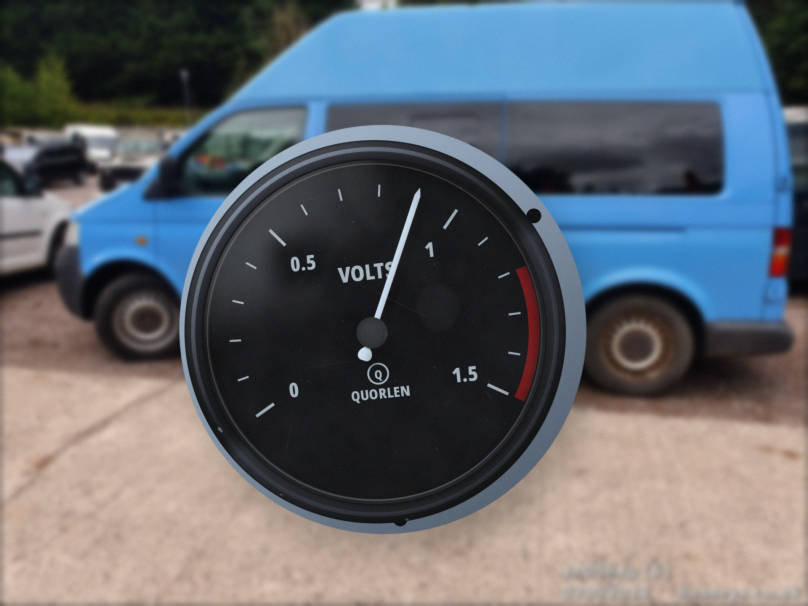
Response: 0.9V
